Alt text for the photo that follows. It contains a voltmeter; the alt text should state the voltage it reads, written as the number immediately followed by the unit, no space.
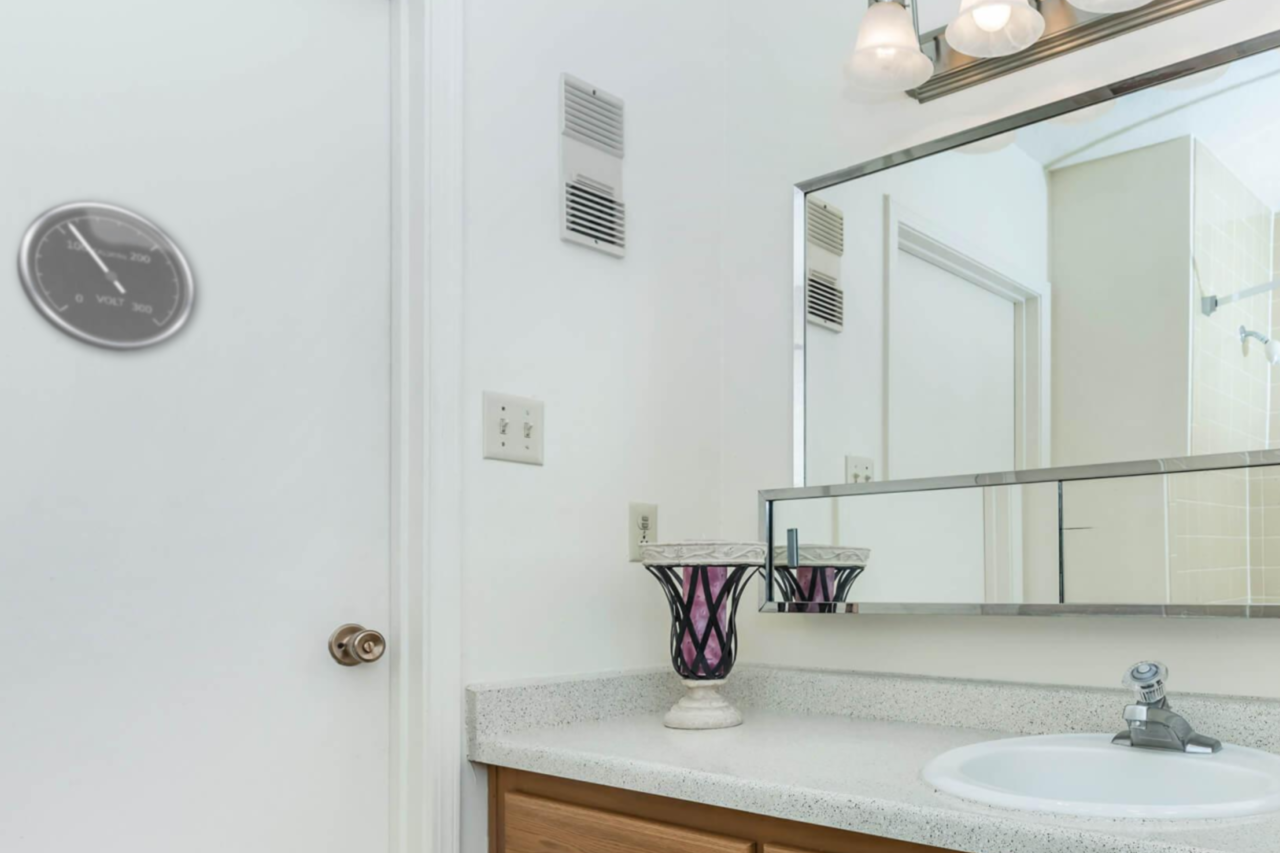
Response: 110V
